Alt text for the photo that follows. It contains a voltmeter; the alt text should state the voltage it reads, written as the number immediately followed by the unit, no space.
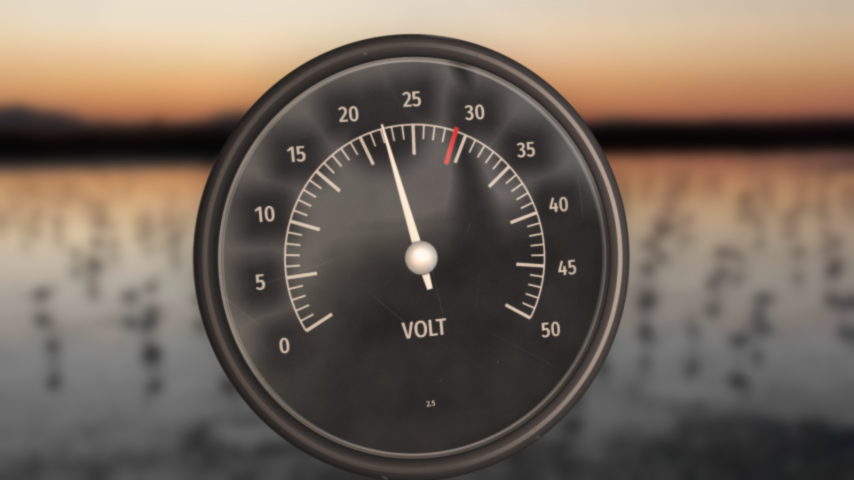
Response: 22V
